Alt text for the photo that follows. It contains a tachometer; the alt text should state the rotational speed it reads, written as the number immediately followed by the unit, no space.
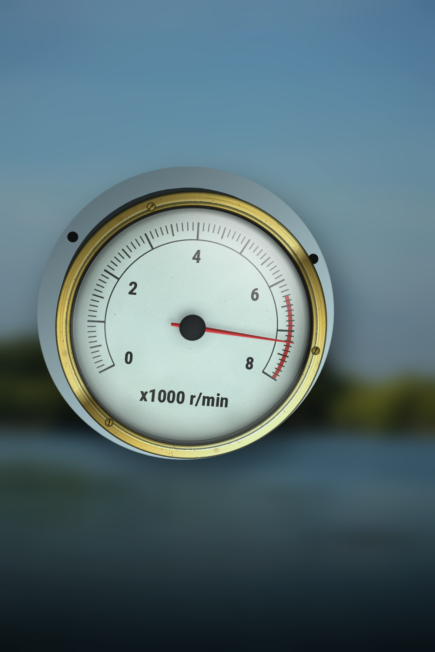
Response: 7200rpm
